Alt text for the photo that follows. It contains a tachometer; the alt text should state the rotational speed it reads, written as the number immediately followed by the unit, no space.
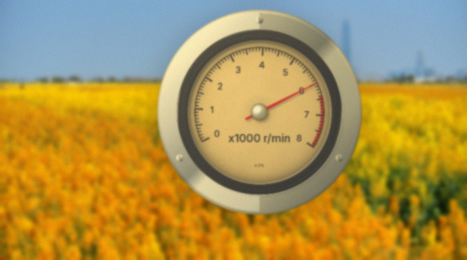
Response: 6000rpm
